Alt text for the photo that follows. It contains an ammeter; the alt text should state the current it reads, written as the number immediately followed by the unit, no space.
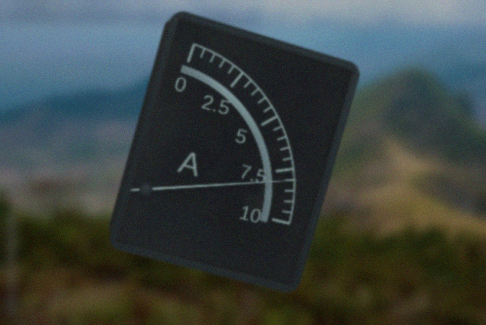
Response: 8A
